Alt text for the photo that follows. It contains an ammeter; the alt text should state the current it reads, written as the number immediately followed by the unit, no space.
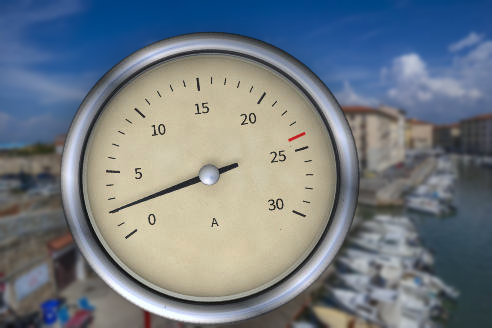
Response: 2A
